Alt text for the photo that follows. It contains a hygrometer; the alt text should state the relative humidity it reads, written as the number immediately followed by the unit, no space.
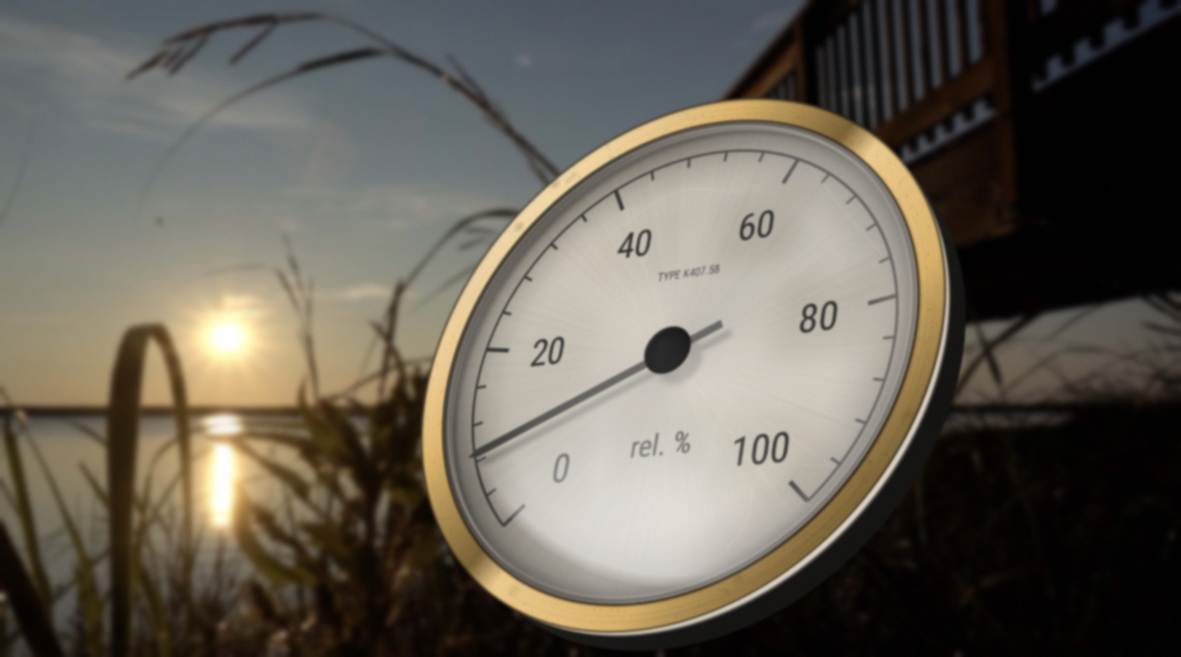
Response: 8%
